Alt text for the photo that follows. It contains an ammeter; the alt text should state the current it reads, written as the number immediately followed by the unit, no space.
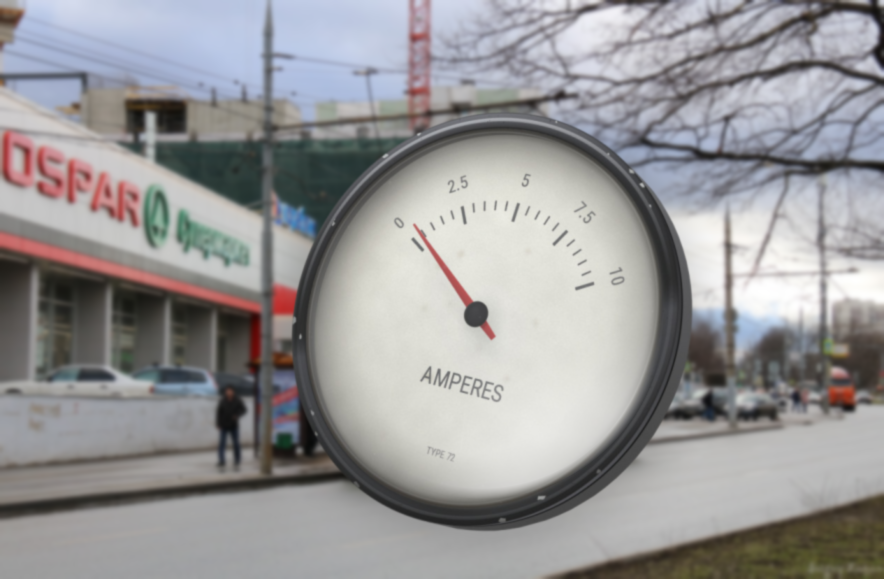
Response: 0.5A
